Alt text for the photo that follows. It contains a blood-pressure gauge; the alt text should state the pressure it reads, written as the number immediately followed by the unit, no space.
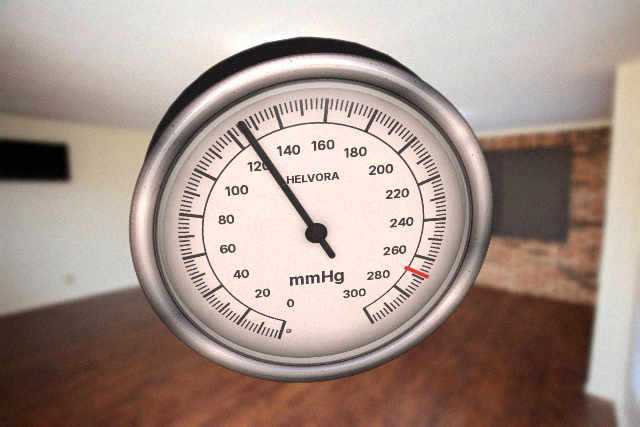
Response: 126mmHg
